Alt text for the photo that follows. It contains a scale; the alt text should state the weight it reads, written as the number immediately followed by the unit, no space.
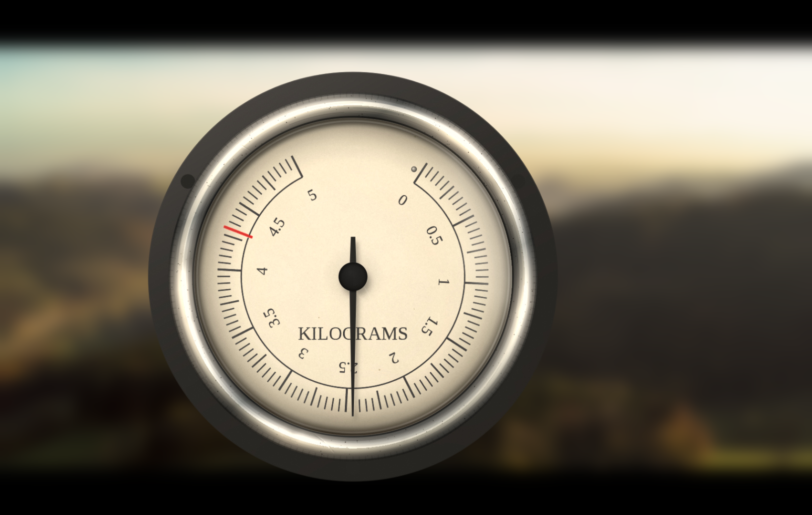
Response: 2.45kg
